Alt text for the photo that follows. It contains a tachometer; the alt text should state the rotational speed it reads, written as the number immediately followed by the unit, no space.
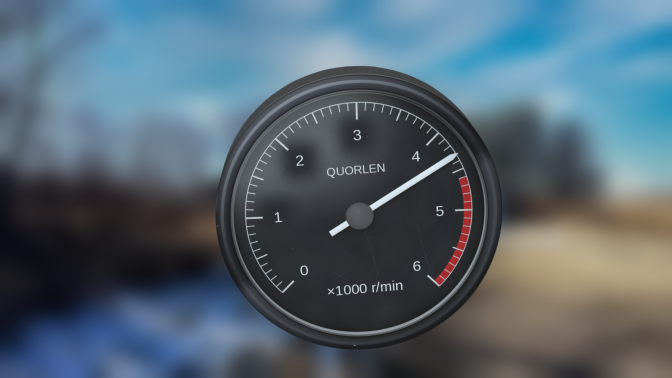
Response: 4300rpm
